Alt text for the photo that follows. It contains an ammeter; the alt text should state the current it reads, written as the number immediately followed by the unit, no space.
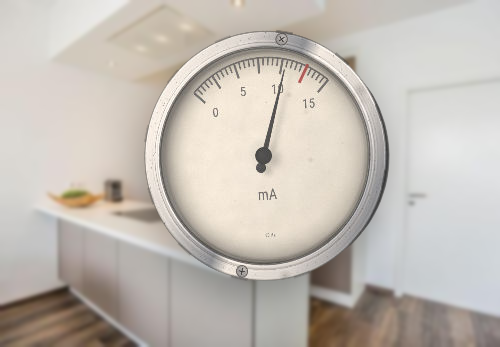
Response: 10.5mA
